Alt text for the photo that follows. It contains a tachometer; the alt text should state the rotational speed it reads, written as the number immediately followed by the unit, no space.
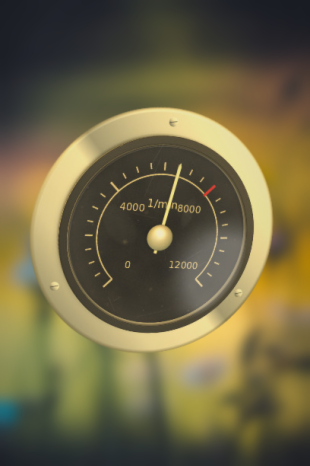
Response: 6500rpm
